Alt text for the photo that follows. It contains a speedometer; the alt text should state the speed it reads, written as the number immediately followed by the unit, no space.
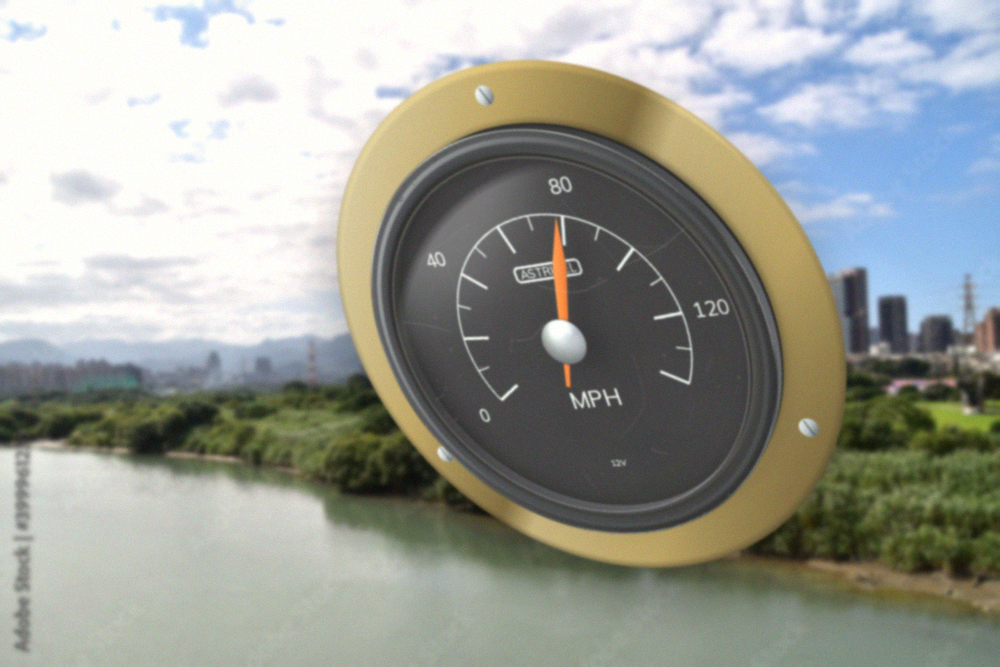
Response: 80mph
